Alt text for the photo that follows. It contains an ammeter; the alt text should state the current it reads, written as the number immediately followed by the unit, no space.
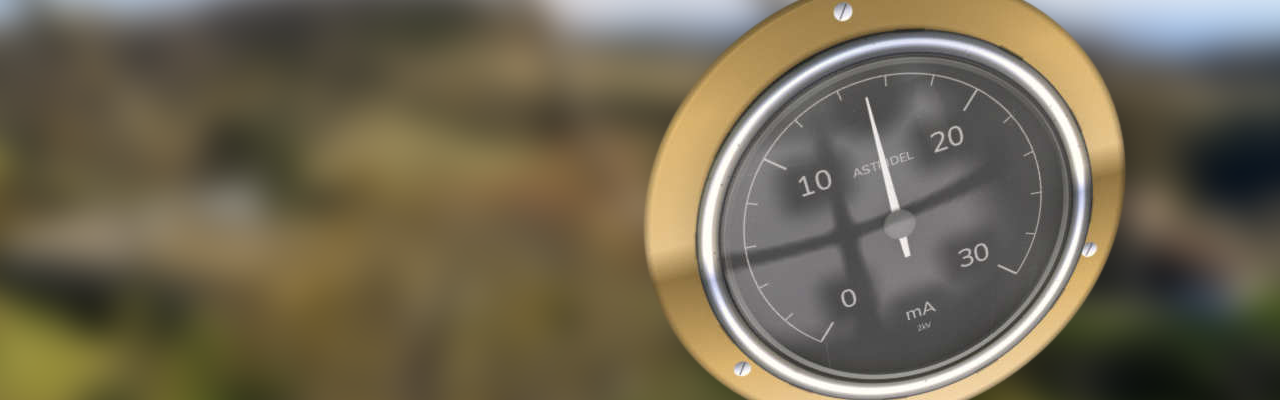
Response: 15mA
